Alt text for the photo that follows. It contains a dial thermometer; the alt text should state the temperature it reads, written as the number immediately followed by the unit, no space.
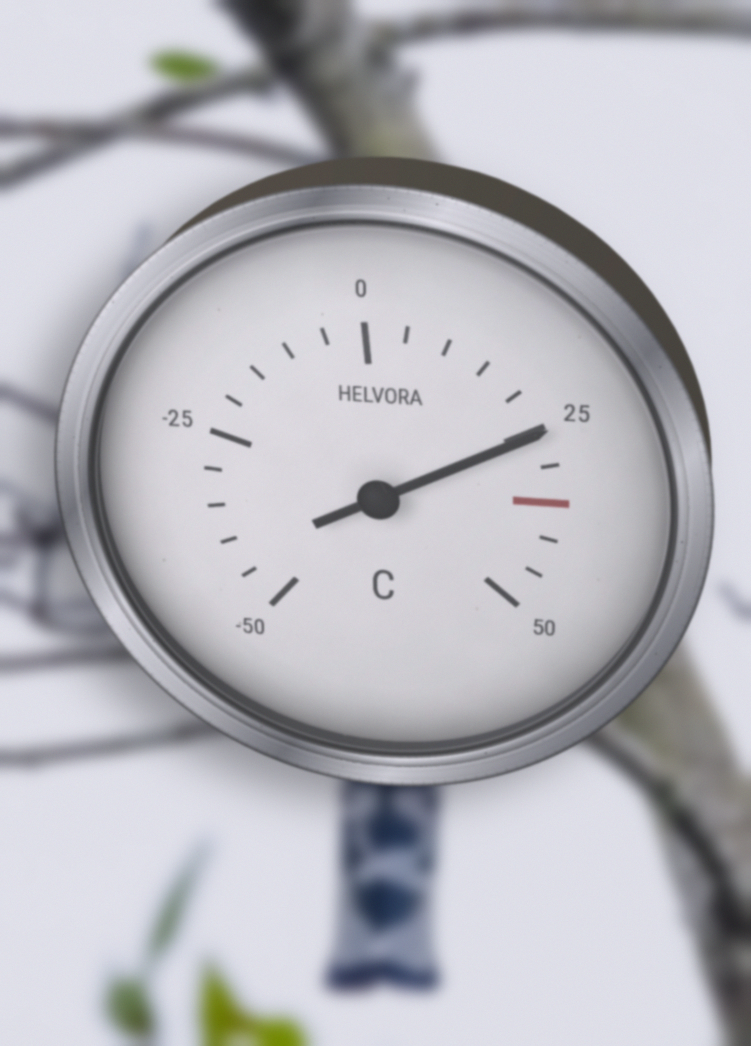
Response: 25°C
